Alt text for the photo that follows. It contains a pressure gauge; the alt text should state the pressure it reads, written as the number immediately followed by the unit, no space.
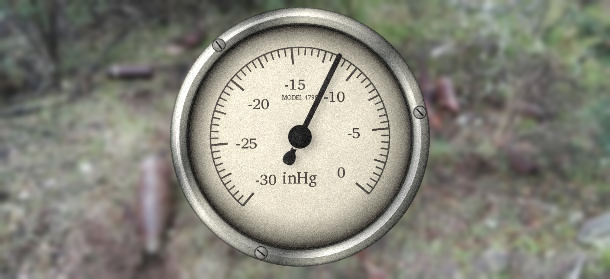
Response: -11.5inHg
